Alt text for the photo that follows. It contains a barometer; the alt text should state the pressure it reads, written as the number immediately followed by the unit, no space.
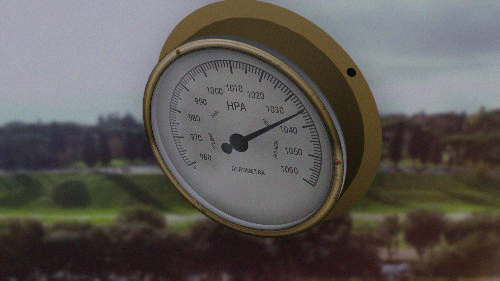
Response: 1035hPa
